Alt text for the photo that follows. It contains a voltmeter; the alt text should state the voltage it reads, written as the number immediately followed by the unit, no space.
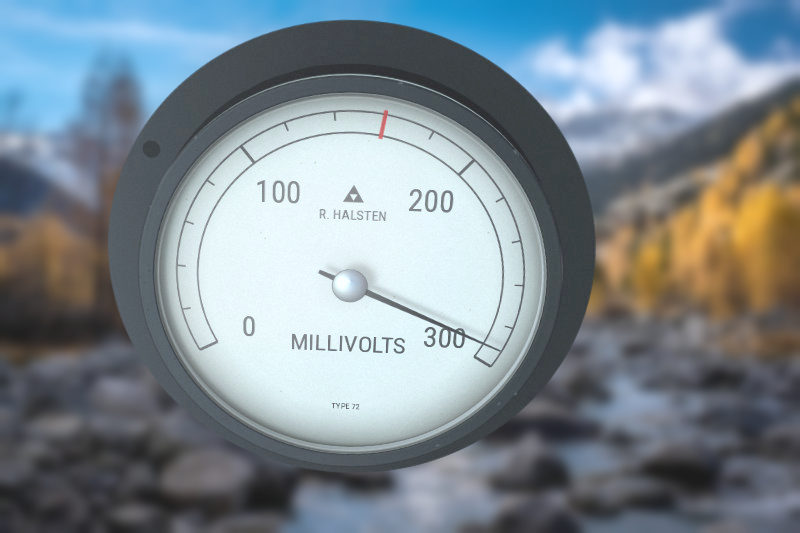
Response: 290mV
